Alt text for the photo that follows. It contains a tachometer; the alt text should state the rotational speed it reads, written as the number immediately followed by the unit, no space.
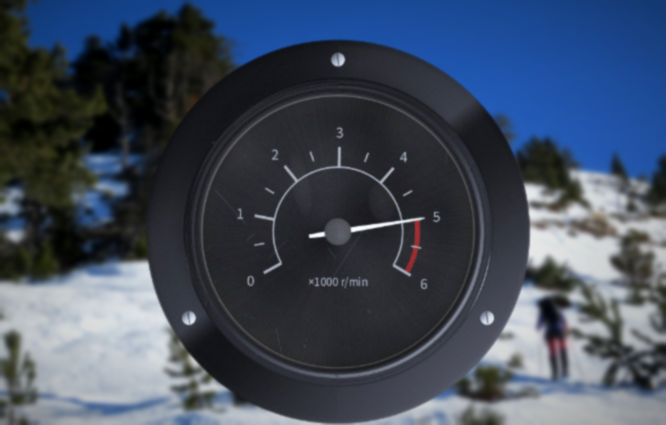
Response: 5000rpm
